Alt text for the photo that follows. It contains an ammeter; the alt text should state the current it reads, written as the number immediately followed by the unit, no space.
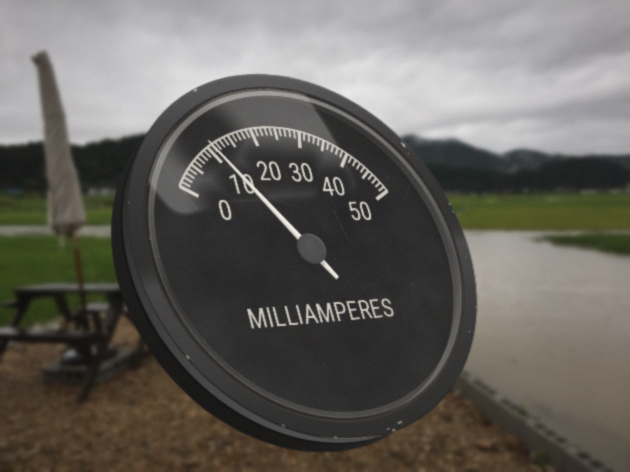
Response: 10mA
